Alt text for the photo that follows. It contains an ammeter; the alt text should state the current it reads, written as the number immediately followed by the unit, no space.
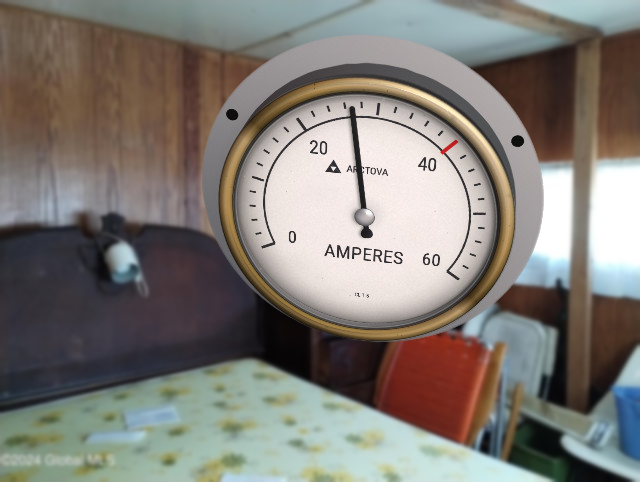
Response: 27A
